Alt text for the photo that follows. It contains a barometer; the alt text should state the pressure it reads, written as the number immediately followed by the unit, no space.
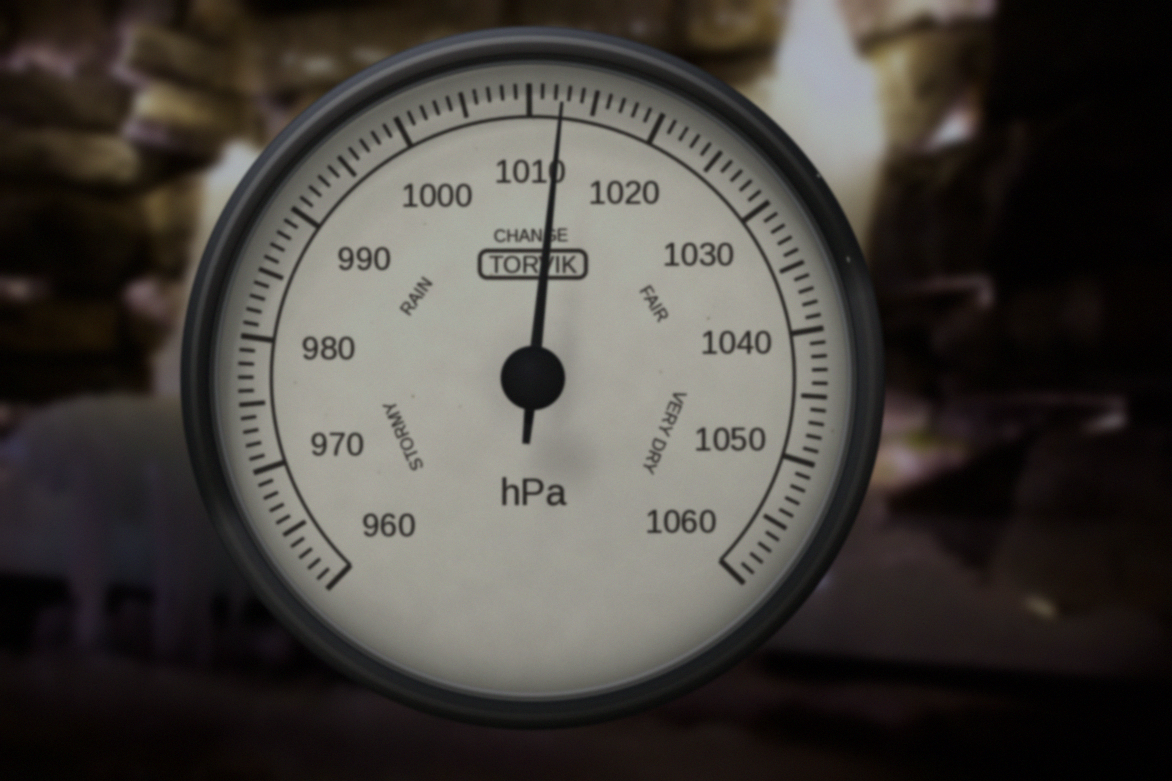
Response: 1012.5hPa
